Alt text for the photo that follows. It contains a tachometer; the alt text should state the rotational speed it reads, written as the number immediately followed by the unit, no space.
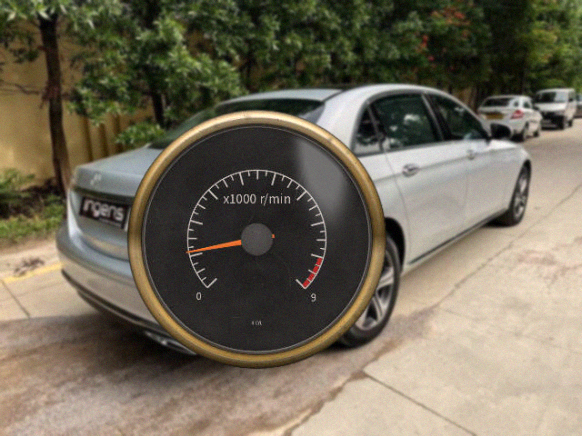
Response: 1125rpm
